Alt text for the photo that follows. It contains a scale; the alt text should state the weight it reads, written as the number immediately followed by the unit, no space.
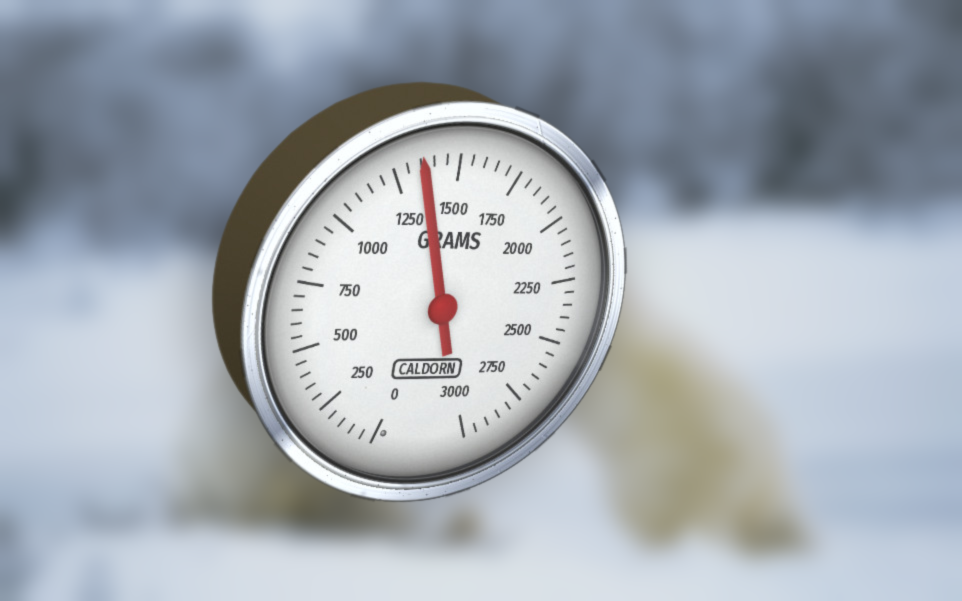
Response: 1350g
